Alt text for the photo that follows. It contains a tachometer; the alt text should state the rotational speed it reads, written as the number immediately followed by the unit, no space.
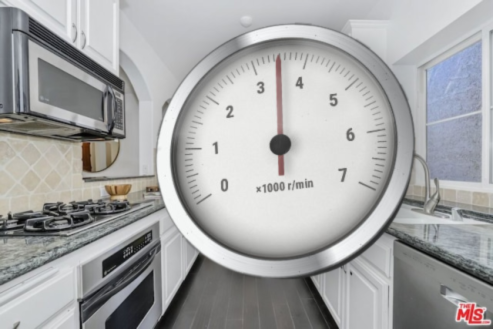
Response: 3500rpm
